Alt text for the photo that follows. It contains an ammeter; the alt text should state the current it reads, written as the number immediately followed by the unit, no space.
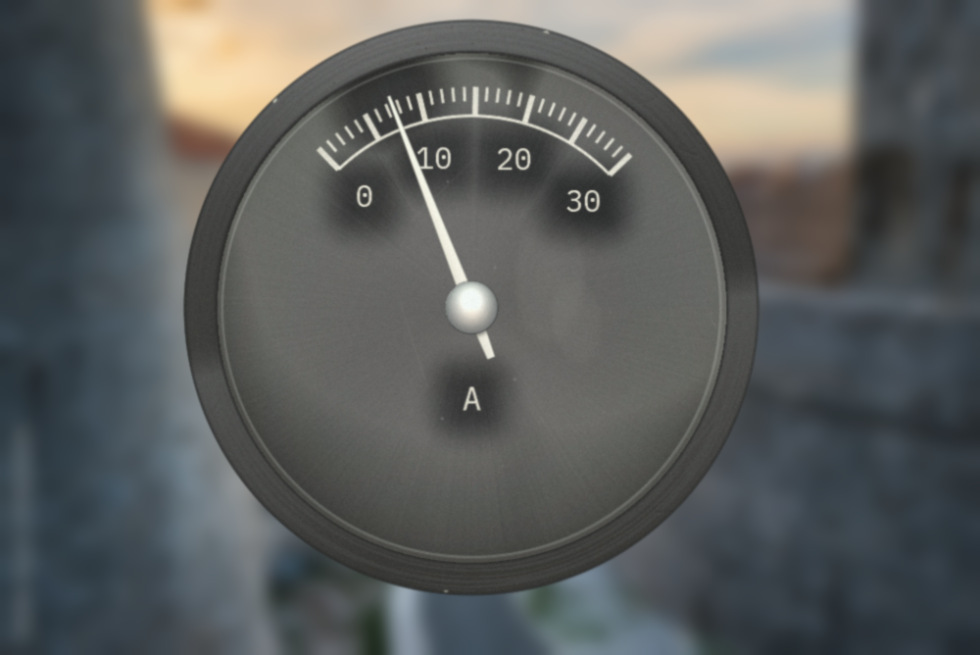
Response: 7.5A
